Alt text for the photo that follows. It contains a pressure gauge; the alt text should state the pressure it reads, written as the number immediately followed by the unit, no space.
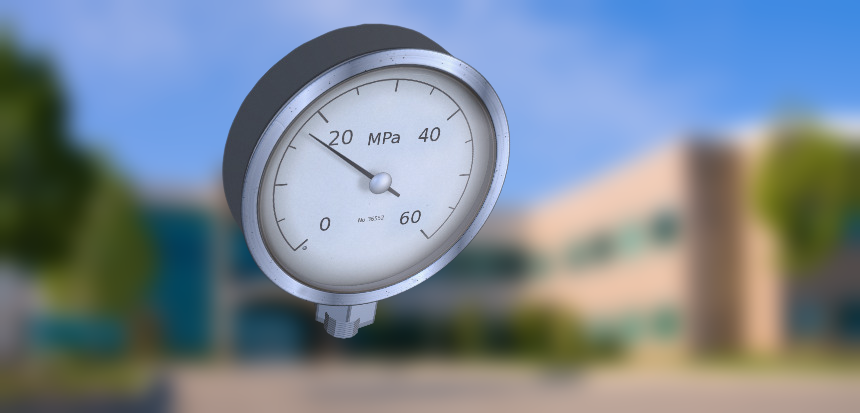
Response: 17.5MPa
